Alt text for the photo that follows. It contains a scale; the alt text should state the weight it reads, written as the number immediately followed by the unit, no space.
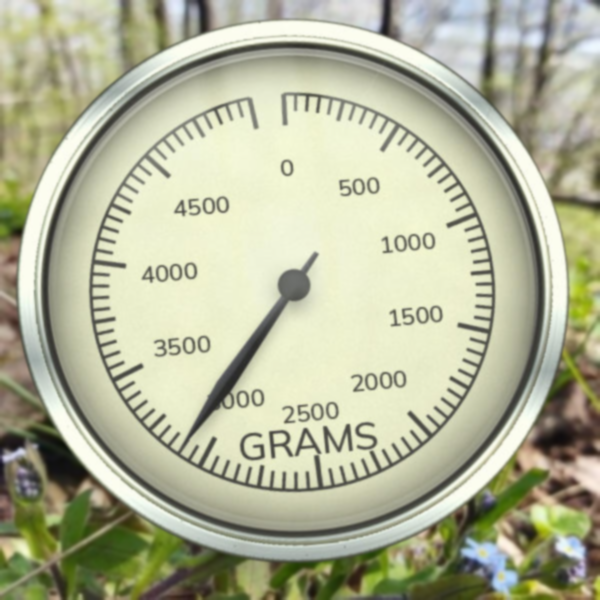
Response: 3100g
